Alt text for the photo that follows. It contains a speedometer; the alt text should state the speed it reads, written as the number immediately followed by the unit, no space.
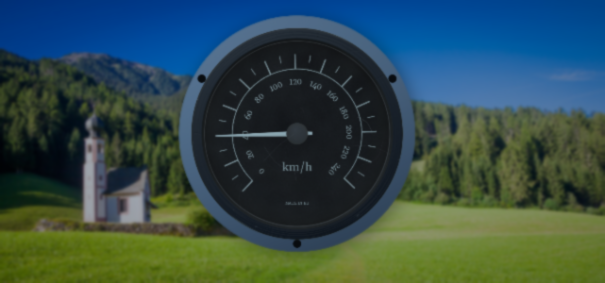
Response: 40km/h
